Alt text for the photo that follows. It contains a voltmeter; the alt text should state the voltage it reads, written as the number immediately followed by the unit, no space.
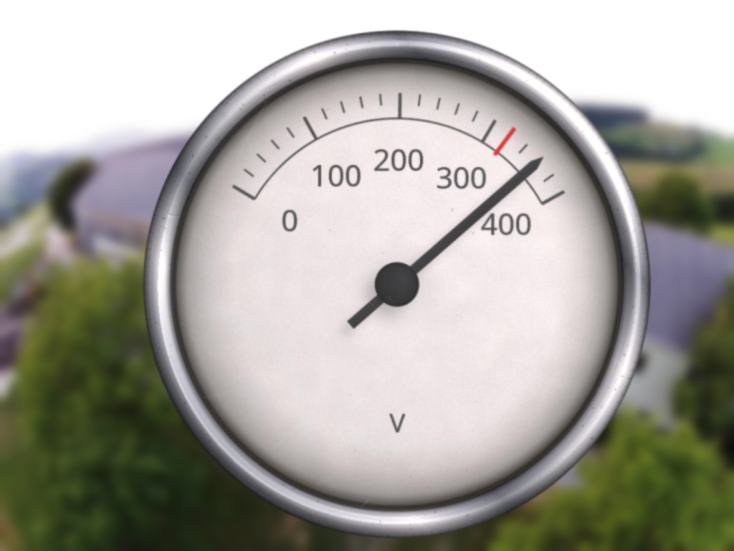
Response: 360V
